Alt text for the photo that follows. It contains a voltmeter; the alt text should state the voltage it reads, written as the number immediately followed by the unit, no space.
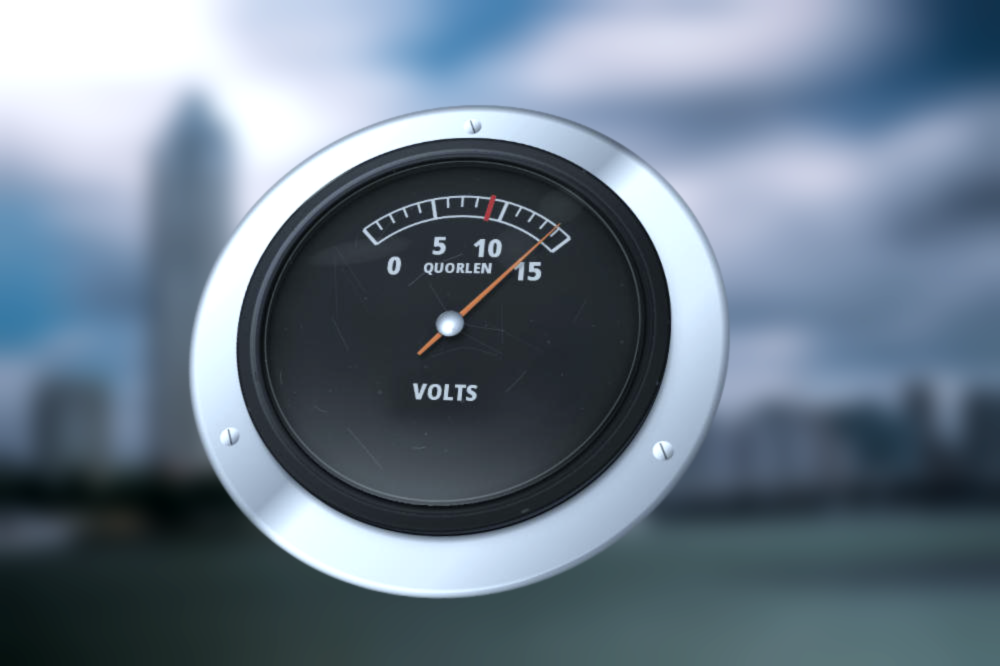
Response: 14V
